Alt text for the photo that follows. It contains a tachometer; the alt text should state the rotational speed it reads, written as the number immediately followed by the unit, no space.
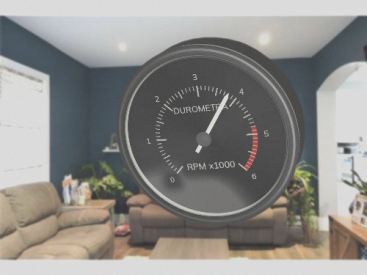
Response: 3800rpm
